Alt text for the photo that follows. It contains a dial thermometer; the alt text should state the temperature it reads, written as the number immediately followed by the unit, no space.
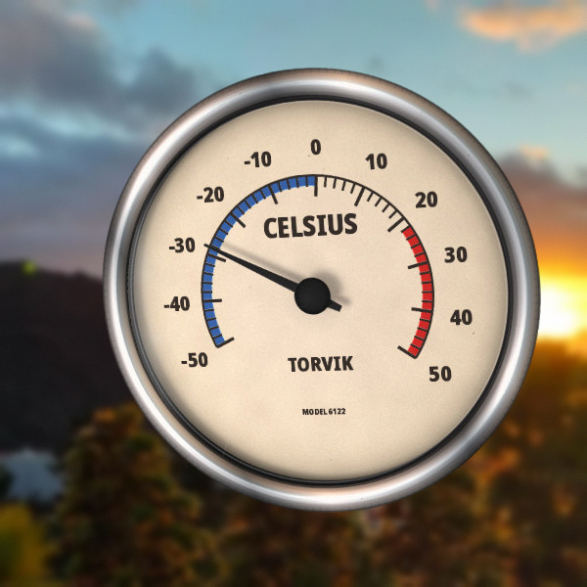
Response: -28°C
